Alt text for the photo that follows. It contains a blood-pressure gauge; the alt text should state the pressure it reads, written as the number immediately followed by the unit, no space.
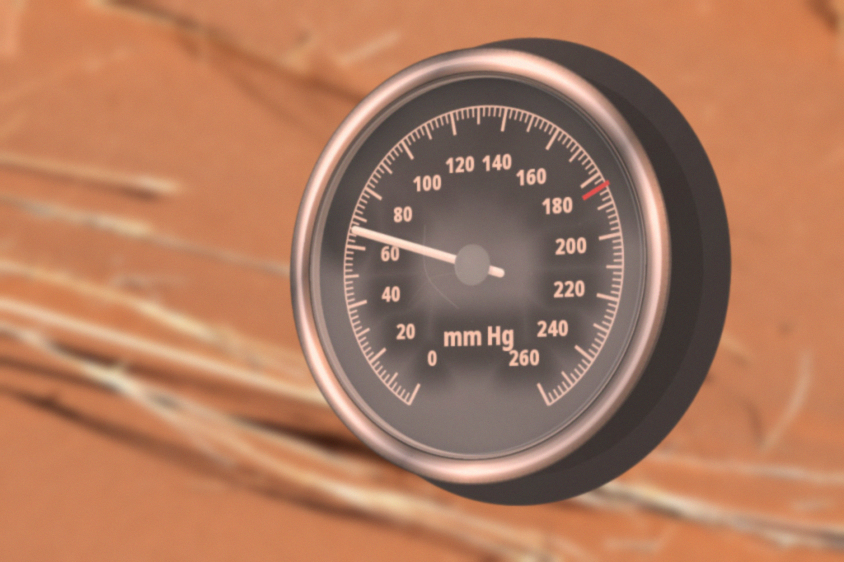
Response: 66mmHg
